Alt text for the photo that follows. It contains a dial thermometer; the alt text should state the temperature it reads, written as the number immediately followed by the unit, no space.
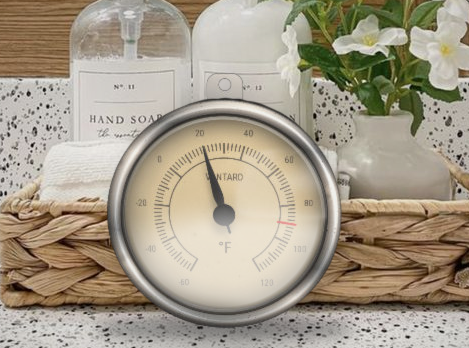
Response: 20°F
